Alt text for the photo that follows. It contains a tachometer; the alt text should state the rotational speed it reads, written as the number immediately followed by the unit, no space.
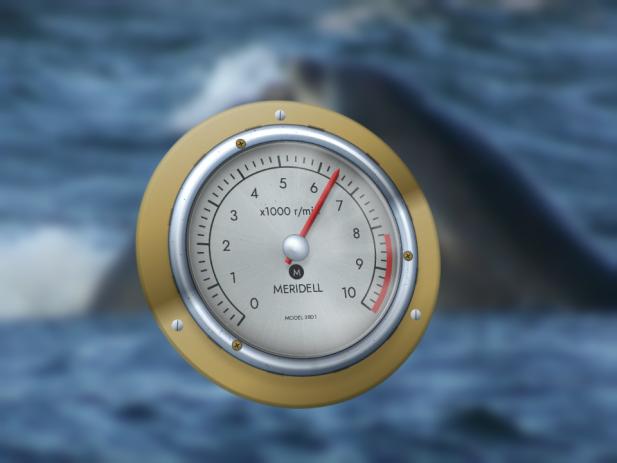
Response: 6400rpm
